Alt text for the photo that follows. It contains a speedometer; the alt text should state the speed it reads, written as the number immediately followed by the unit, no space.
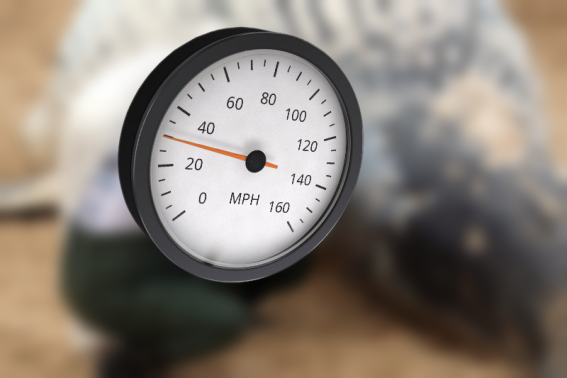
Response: 30mph
